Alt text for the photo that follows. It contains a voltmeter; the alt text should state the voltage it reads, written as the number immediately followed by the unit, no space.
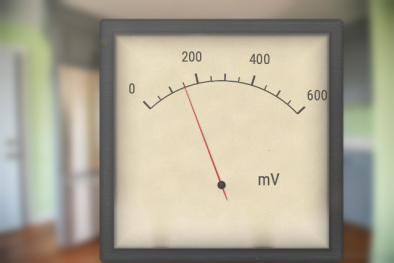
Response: 150mV
